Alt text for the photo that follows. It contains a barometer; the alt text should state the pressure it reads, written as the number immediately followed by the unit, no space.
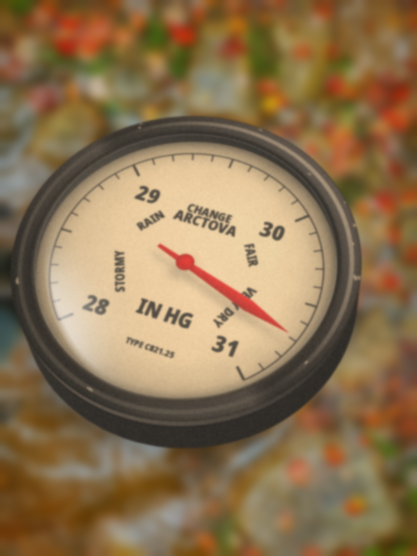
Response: 30.7inHg
